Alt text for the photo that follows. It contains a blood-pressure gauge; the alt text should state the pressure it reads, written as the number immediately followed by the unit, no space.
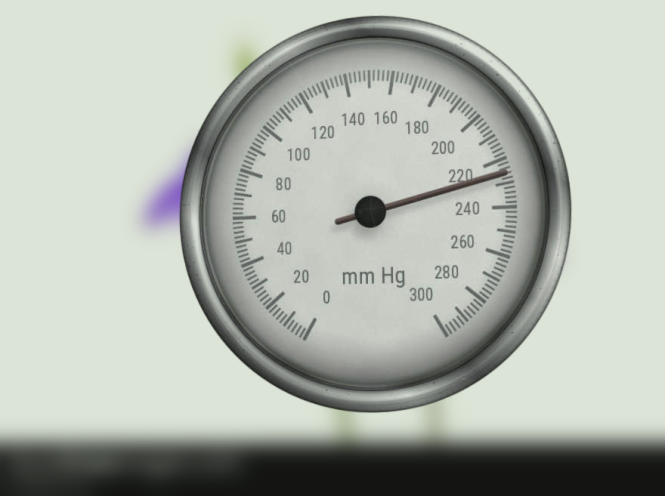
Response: 226mmHg
